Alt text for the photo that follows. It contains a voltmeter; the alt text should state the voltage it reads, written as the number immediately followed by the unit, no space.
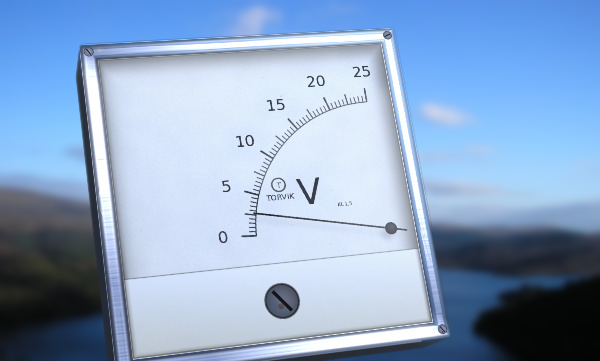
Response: 2.5V
